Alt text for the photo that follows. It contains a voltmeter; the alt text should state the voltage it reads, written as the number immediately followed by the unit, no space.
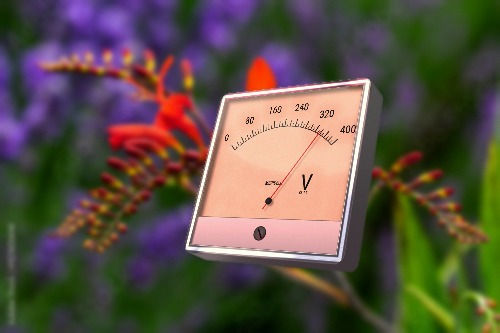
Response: 340V
